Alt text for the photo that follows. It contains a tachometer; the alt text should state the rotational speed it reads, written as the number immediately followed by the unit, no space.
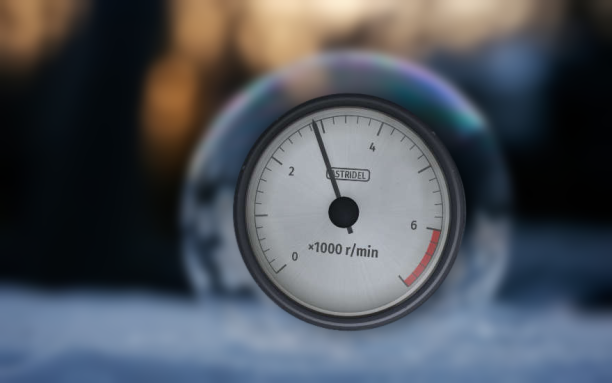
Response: 2900rpm
